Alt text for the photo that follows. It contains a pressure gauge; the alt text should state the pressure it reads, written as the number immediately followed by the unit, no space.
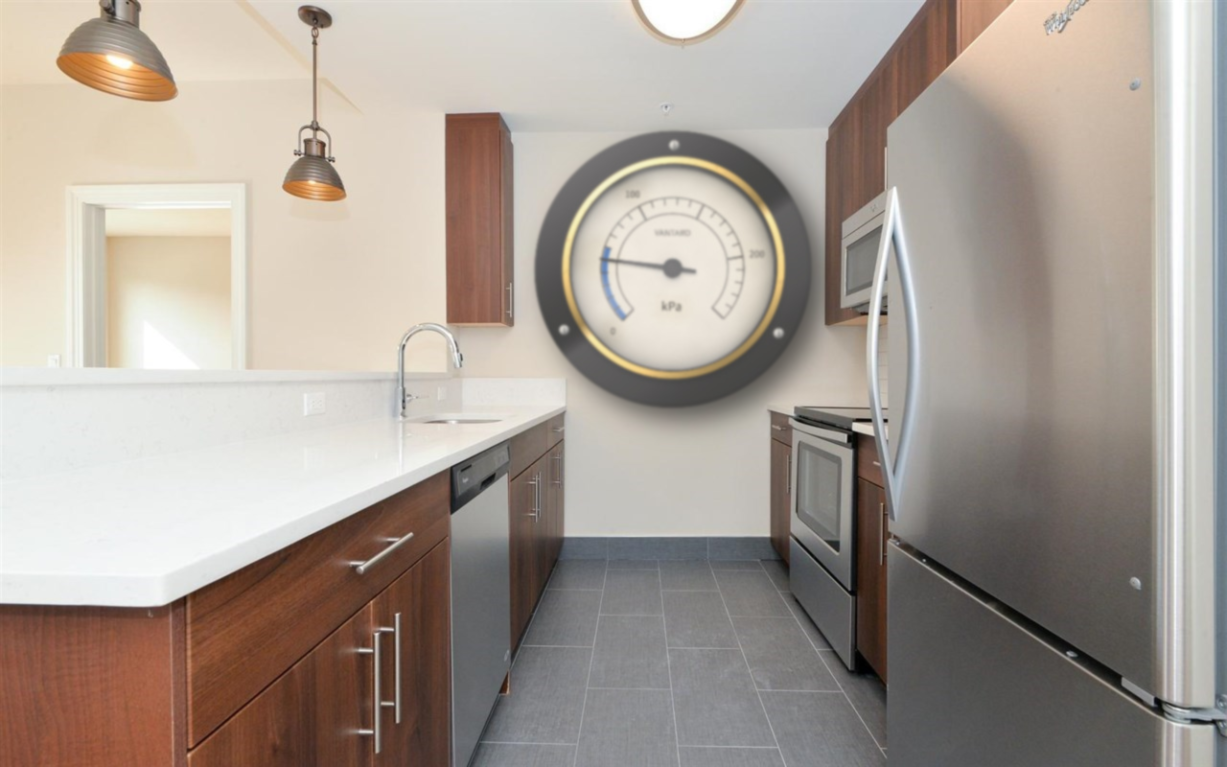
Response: 50kPa
